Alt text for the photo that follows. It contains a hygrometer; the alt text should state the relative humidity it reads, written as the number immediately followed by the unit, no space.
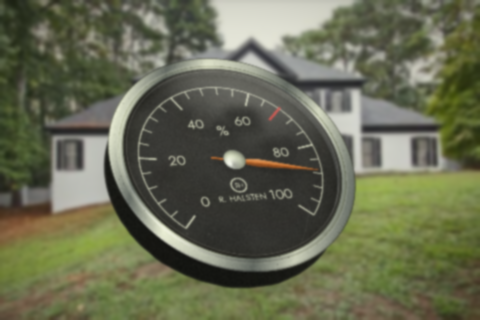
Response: 88%
